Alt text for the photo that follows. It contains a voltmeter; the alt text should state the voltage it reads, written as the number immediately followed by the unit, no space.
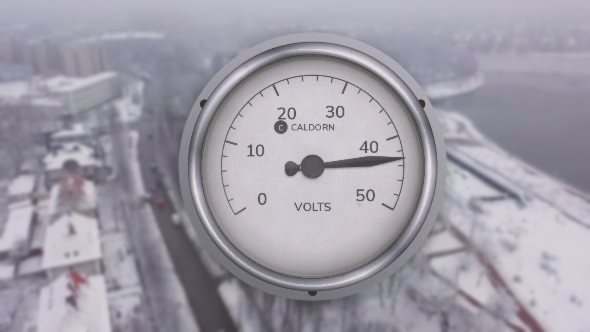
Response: 43V
